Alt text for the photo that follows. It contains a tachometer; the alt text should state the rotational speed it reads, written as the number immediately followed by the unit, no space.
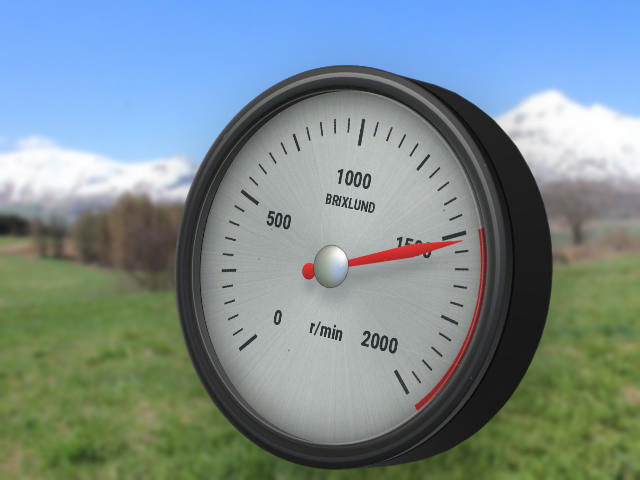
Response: 1525rpm
